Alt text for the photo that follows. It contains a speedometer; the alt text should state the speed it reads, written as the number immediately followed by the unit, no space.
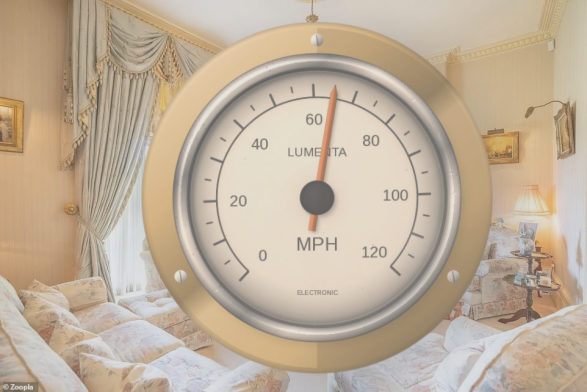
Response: 65mph
